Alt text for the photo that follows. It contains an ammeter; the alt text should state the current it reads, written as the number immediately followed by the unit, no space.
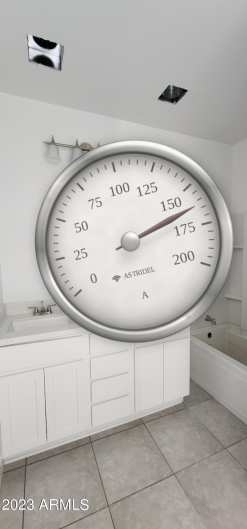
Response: 162.5A
